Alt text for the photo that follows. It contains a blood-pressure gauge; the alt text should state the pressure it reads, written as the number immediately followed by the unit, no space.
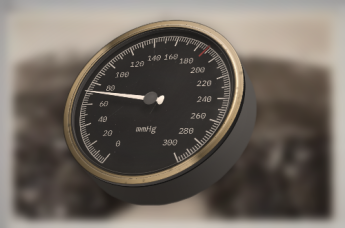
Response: 70mmHg
